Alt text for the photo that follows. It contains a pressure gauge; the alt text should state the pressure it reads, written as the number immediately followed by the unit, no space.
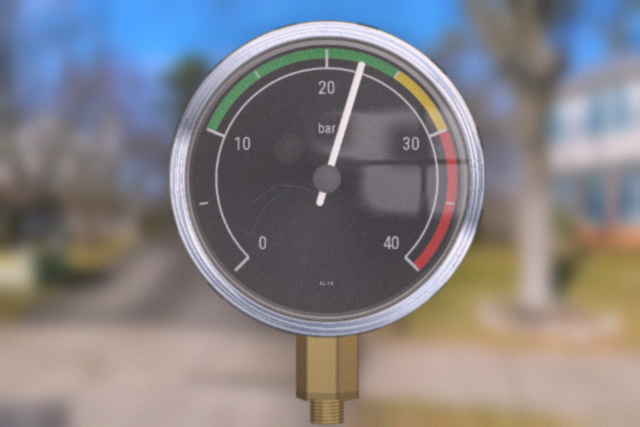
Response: 22.5bar
